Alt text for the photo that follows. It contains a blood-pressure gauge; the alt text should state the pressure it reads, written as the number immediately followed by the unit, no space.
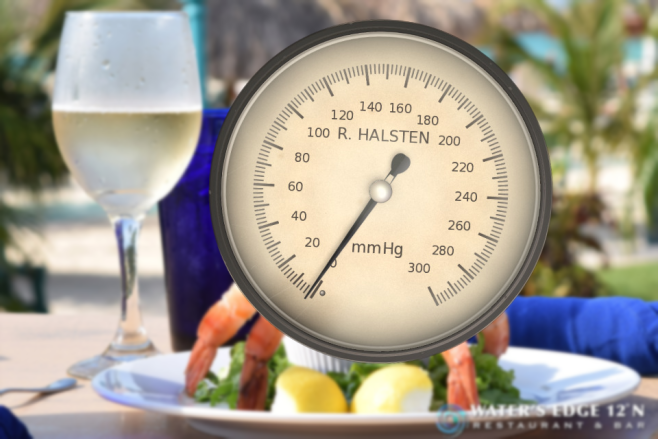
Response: 2mmHg
